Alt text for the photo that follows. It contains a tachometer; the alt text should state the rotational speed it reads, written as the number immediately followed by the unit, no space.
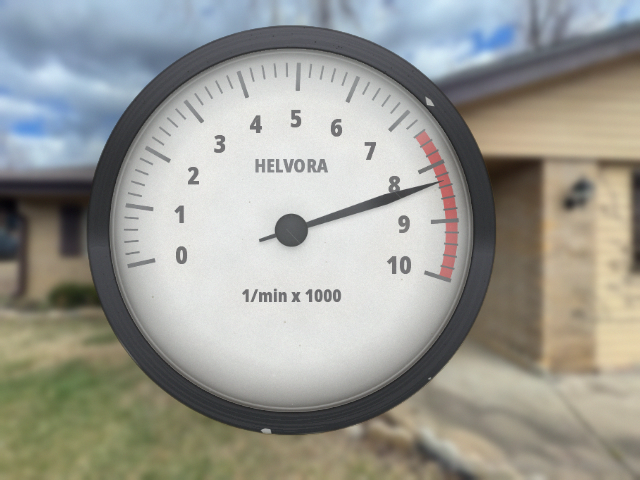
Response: 8300rpm
